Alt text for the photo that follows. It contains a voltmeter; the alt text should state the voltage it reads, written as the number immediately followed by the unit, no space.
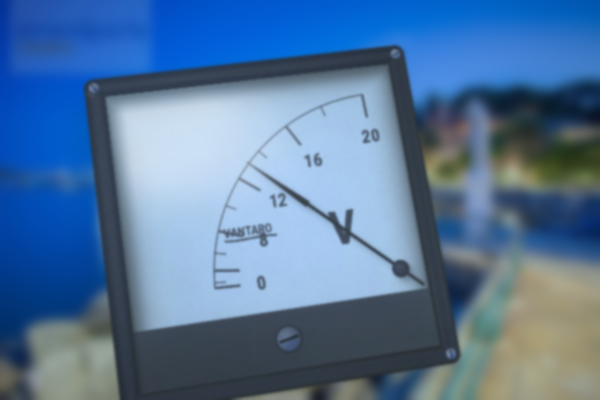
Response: 13V
